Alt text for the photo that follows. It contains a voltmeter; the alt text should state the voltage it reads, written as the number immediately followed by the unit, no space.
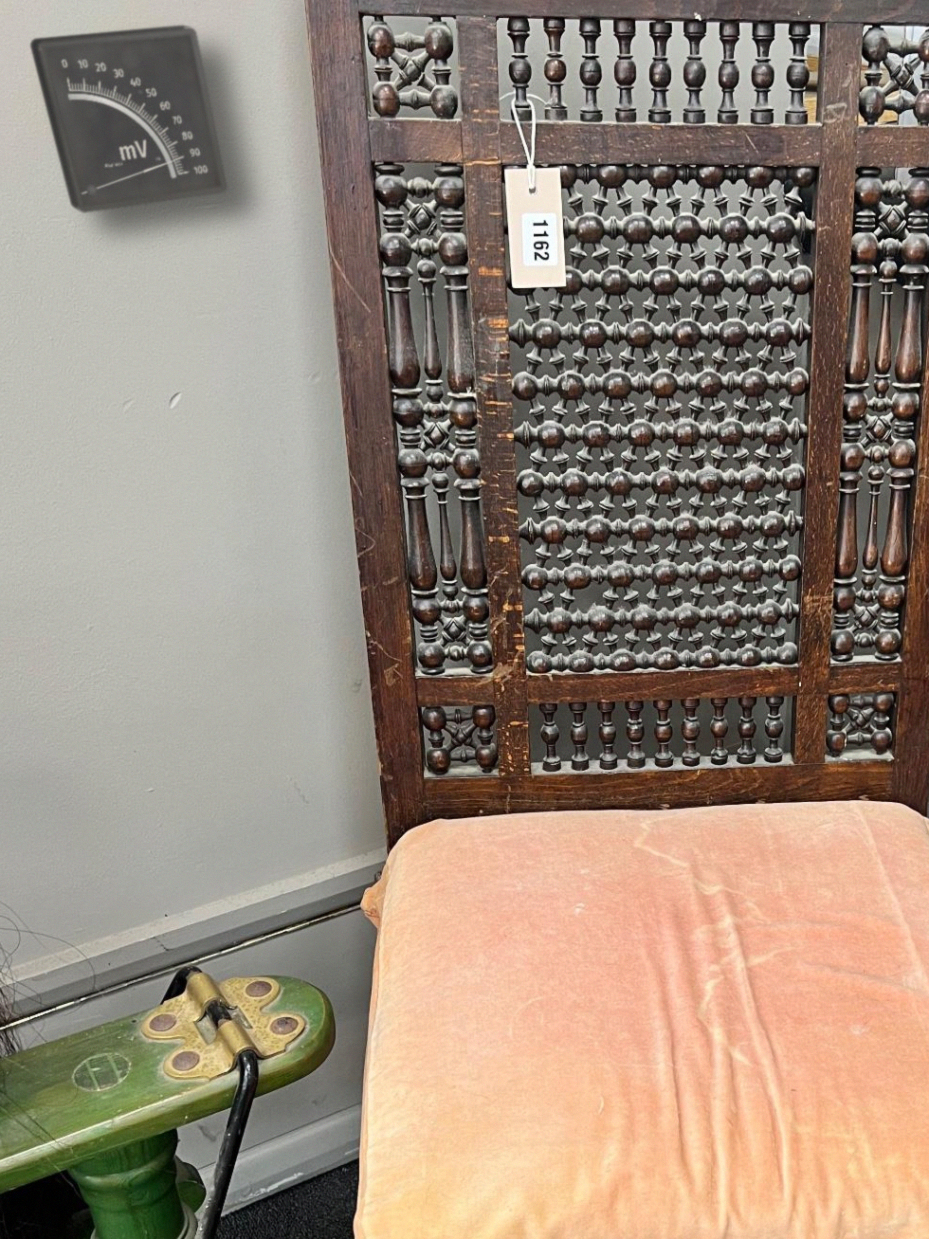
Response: 90mV
